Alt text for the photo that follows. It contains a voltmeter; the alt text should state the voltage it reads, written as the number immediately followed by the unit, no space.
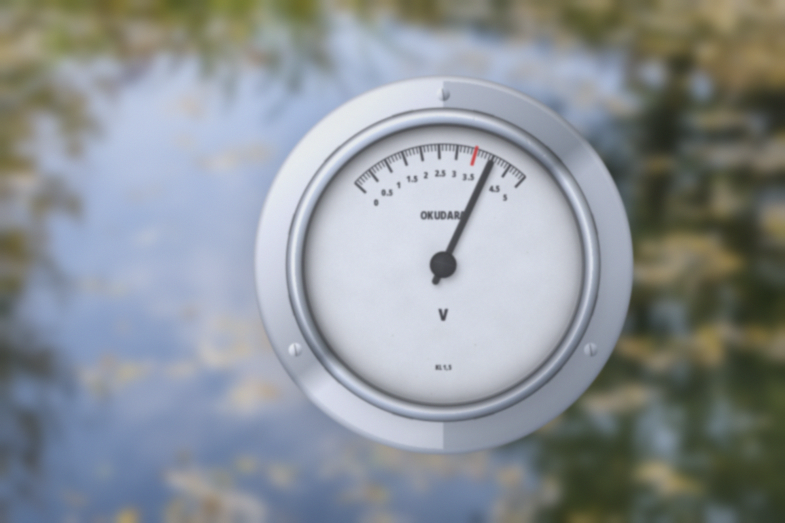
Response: 4V
